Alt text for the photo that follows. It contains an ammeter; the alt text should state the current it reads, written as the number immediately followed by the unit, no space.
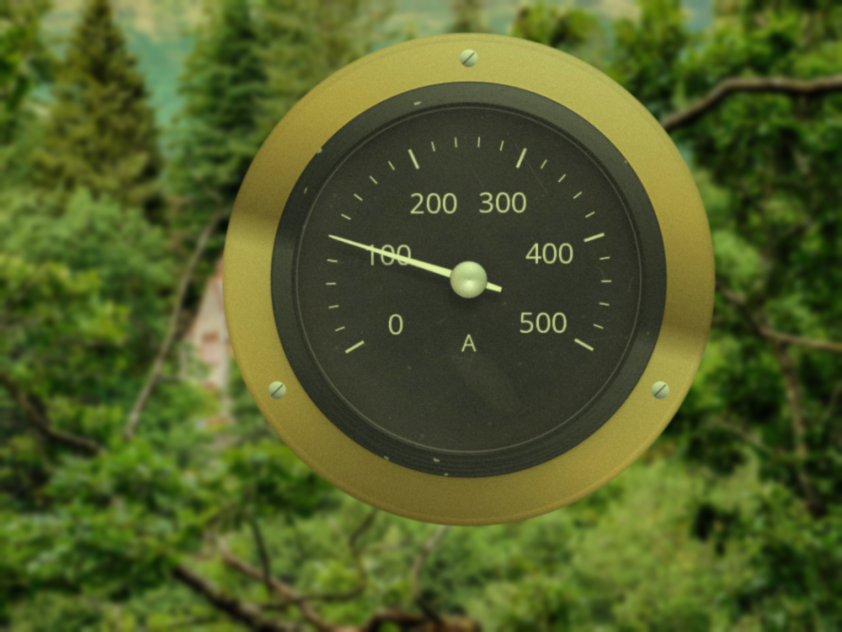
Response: 100A
